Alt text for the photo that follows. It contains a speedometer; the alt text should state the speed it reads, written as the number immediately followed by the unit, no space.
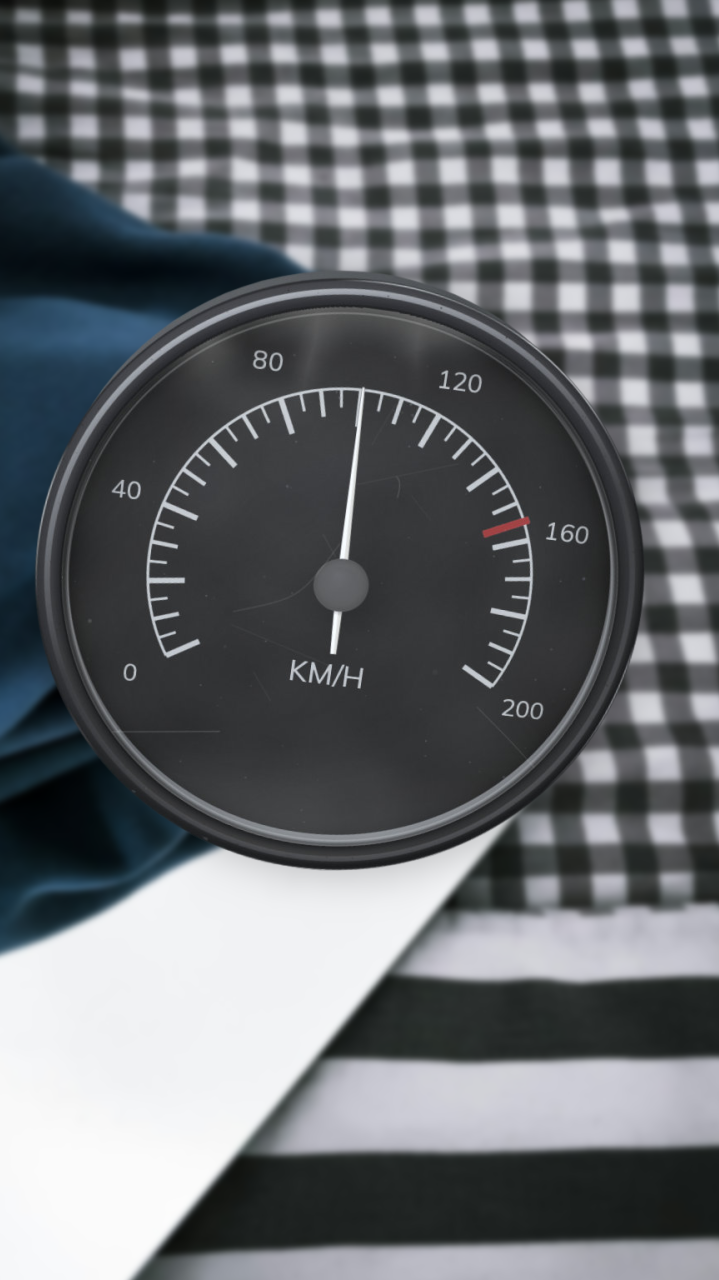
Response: 100km/h
